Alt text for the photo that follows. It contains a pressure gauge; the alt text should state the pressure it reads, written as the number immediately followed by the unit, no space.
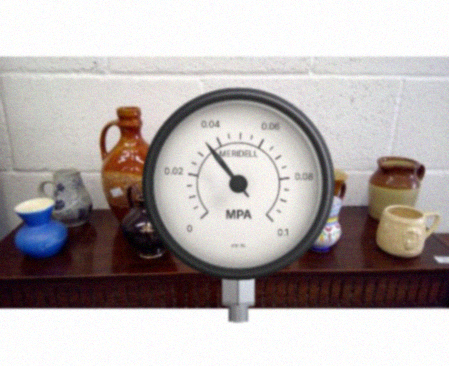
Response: 0.035MPa
